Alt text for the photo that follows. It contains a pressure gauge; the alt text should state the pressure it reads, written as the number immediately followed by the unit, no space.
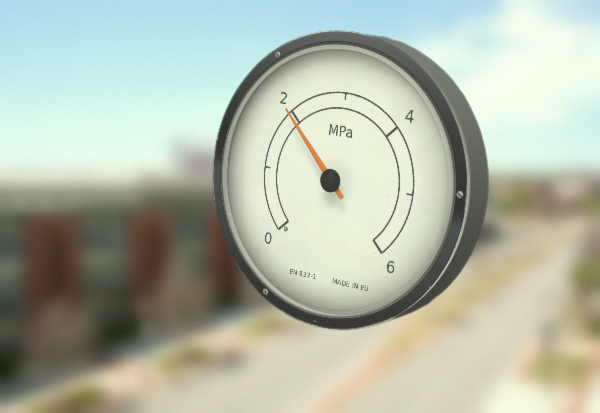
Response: 2MPa
